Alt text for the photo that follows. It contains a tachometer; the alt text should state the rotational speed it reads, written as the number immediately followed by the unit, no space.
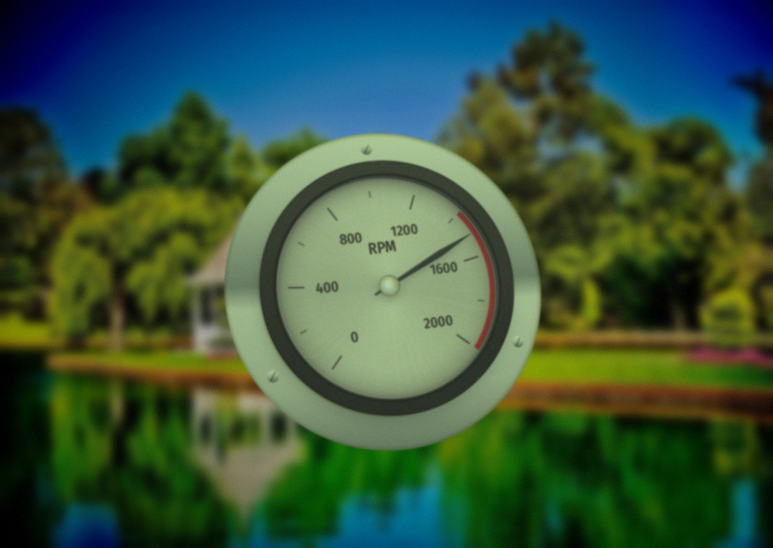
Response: 1500rpm
